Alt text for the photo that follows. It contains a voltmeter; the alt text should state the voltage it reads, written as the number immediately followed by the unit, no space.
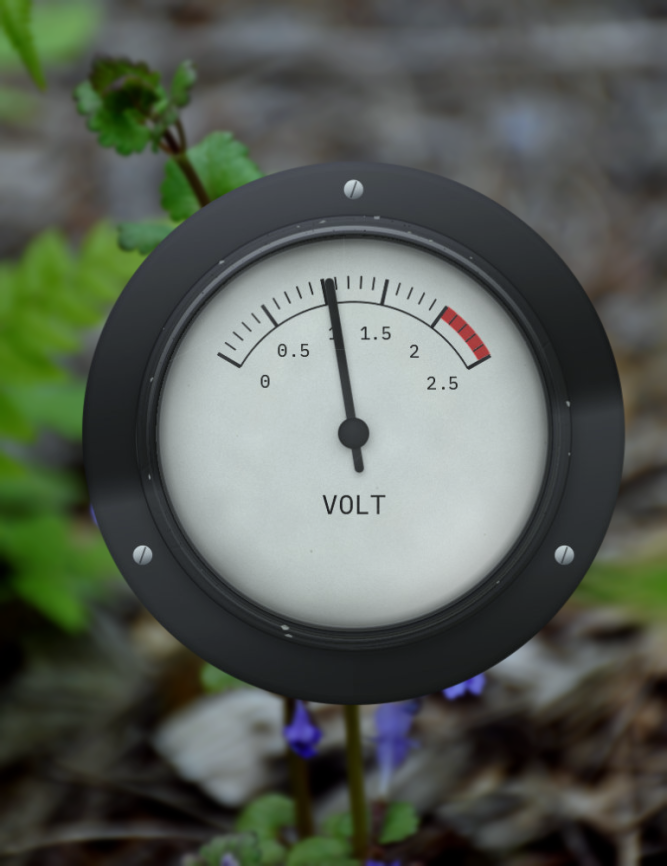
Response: 1.05V
